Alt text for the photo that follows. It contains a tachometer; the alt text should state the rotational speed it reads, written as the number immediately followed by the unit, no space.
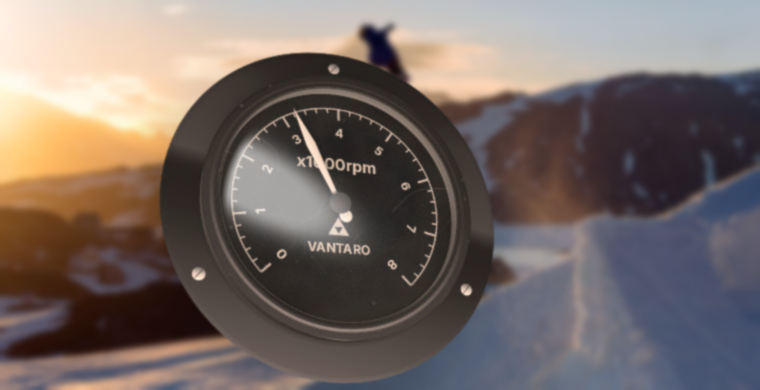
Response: 3200rpm
